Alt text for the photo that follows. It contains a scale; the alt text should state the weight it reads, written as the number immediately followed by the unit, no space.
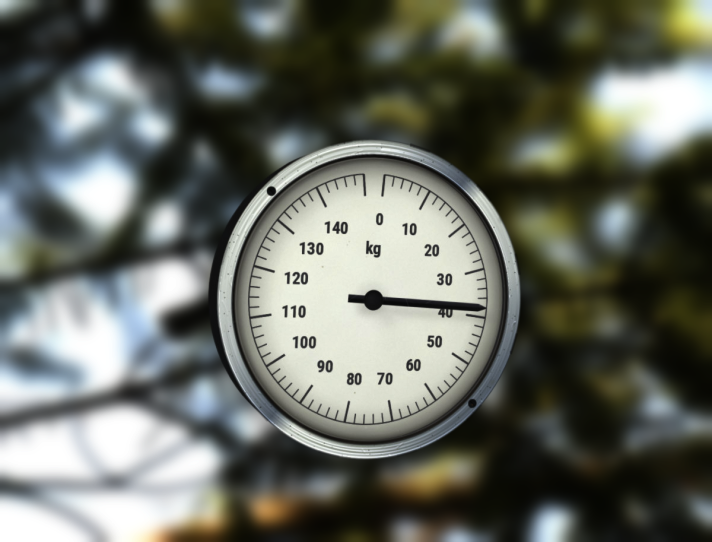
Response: 38kg
